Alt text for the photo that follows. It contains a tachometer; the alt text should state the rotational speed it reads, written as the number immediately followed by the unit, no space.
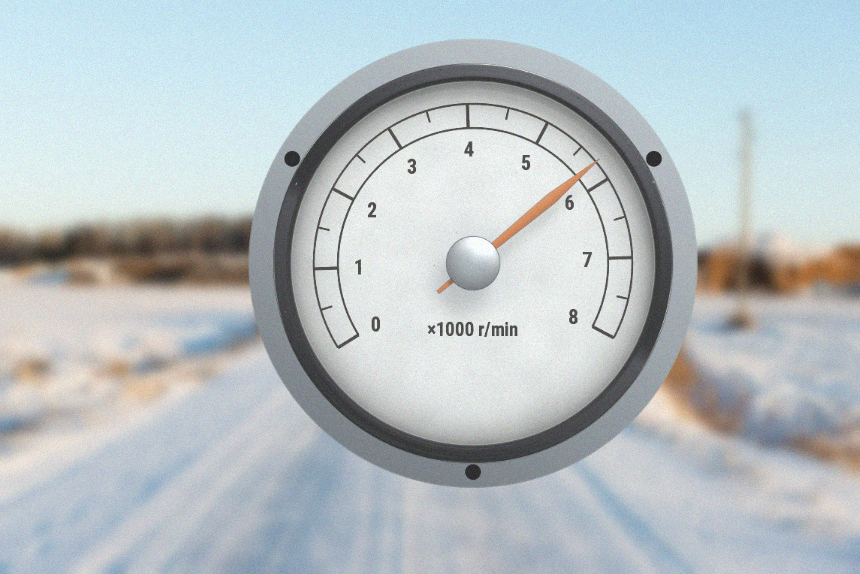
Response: 5750rpm
